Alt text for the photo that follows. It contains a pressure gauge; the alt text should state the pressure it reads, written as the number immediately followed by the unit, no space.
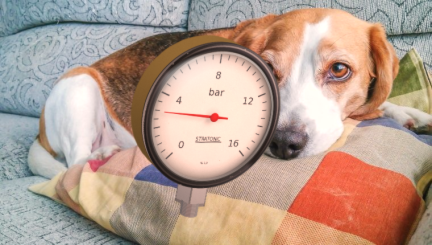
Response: 3bar
